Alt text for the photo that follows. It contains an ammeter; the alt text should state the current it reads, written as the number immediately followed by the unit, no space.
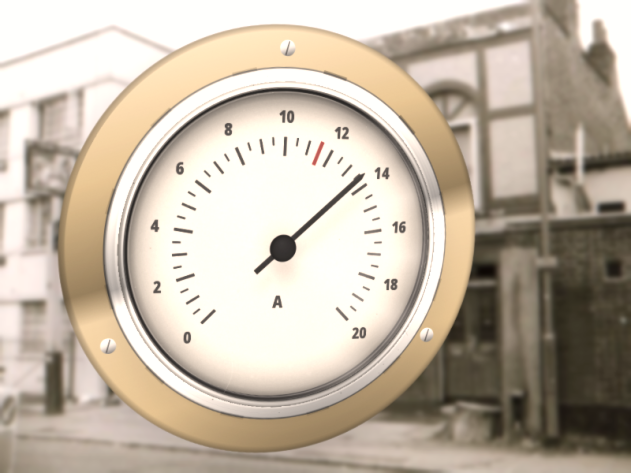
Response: 13.5A
